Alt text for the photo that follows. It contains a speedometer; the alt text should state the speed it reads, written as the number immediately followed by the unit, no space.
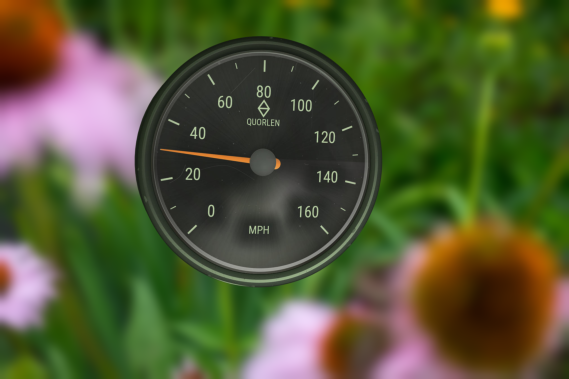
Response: 30mph
